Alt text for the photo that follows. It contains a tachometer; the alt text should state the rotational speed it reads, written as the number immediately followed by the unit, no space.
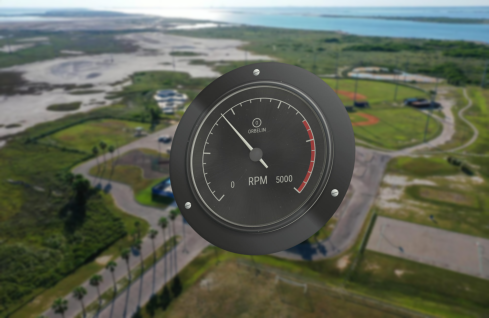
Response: 1800rpm
